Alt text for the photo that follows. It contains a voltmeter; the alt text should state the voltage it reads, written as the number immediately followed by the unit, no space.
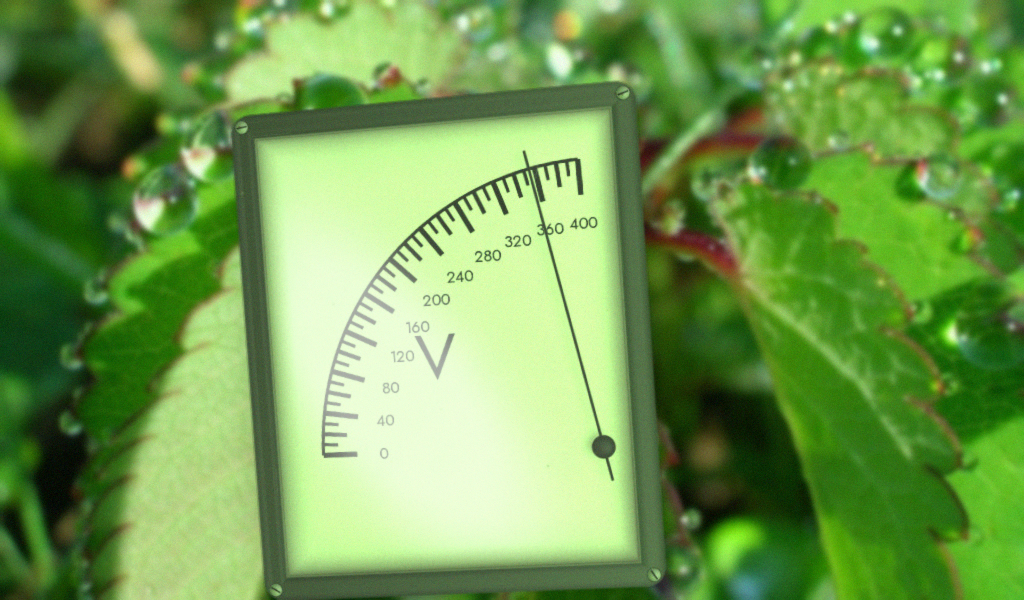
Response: 355V
